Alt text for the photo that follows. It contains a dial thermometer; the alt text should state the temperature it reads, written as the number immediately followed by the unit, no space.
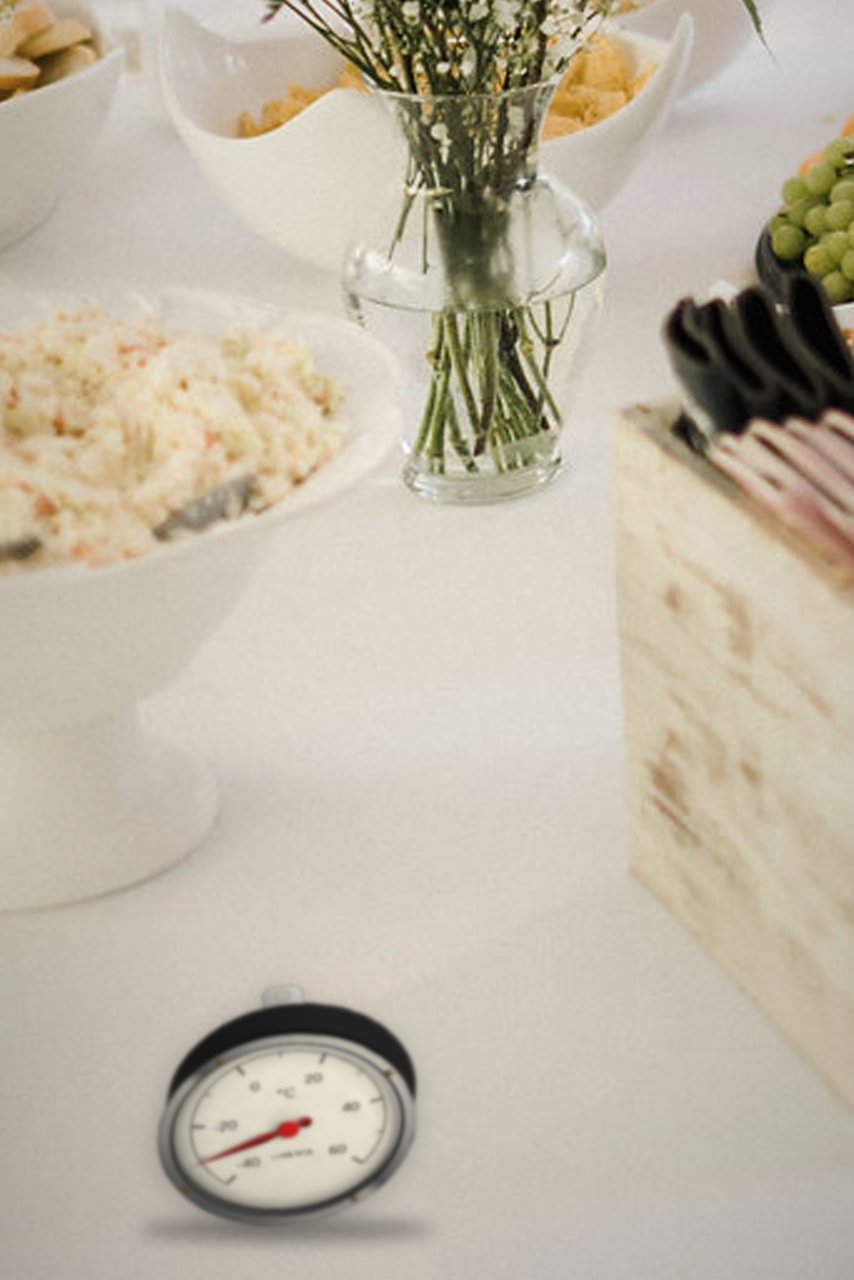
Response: -30°C
